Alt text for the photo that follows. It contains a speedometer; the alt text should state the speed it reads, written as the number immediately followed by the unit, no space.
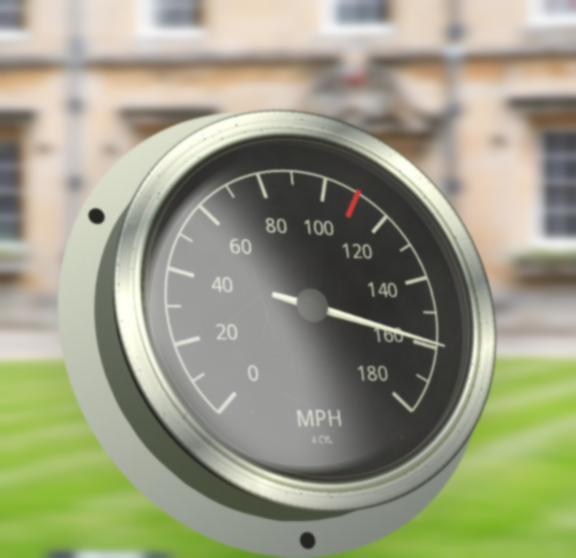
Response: 160mph
